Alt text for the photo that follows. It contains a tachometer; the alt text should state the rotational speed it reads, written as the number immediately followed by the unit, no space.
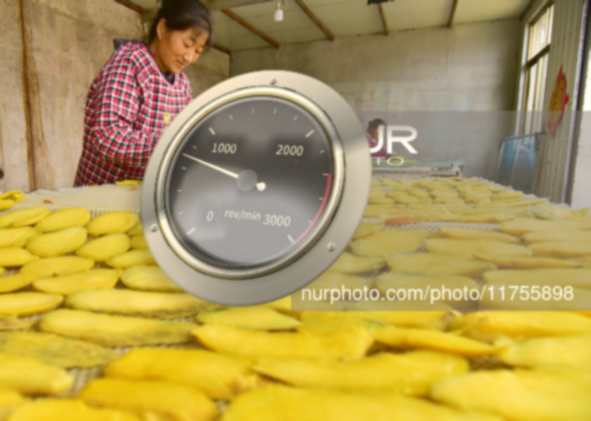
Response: 700rpm
